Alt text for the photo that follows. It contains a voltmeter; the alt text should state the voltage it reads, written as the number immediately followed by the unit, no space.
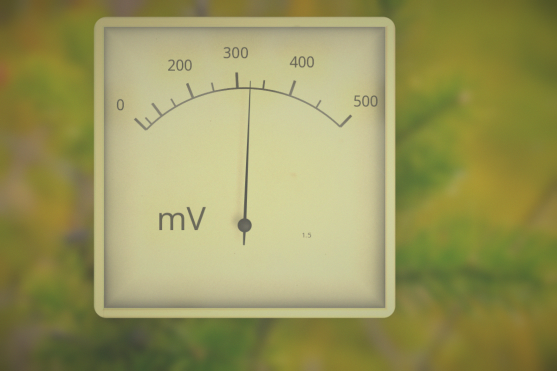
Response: 325mV
